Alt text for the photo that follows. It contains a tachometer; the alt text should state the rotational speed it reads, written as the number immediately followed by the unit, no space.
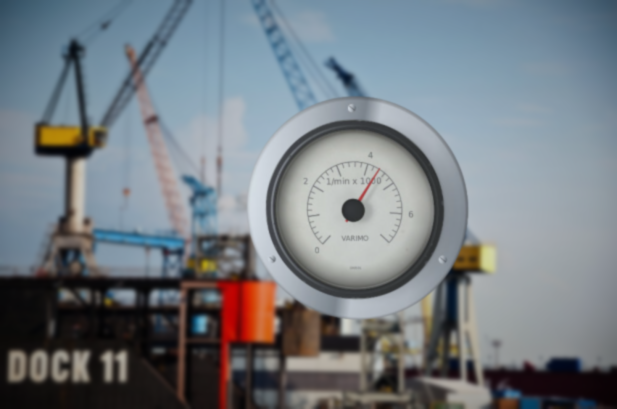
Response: 4400rpm
